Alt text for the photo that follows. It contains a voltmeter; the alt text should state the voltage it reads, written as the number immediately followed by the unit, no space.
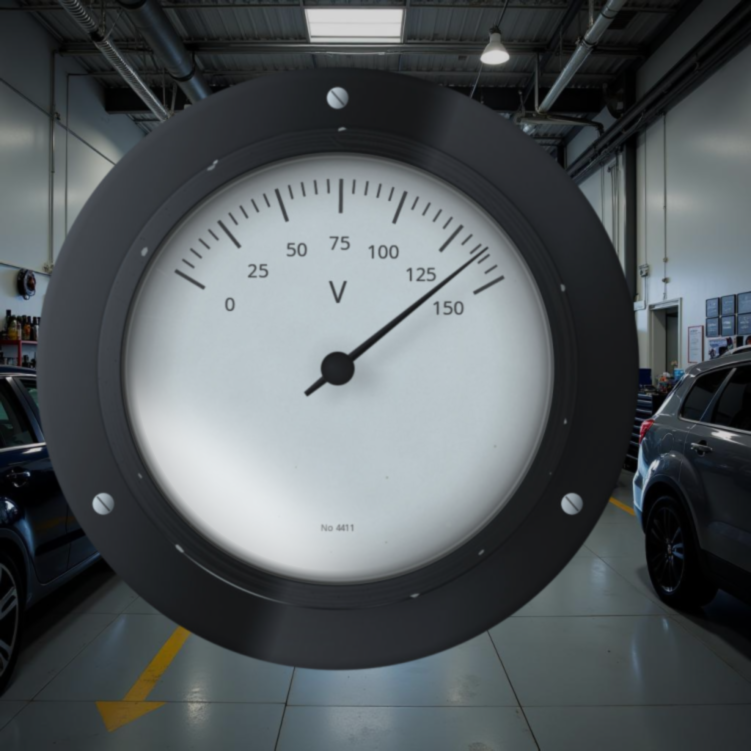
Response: 137.5V
